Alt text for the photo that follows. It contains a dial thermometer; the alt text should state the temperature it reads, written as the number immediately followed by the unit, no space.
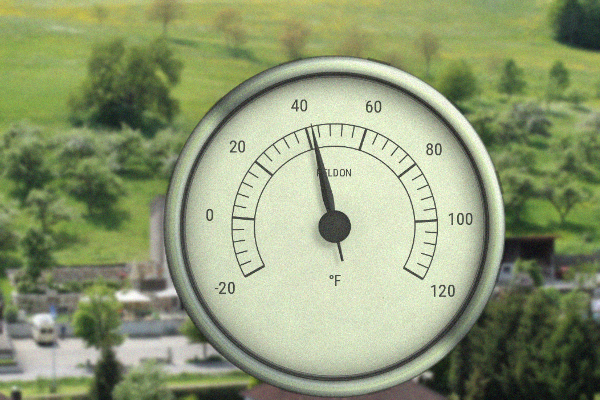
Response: 42°F
